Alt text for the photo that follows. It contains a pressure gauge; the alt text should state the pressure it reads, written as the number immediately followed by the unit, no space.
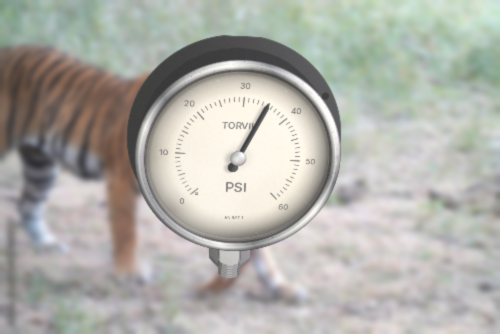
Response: 35psi
